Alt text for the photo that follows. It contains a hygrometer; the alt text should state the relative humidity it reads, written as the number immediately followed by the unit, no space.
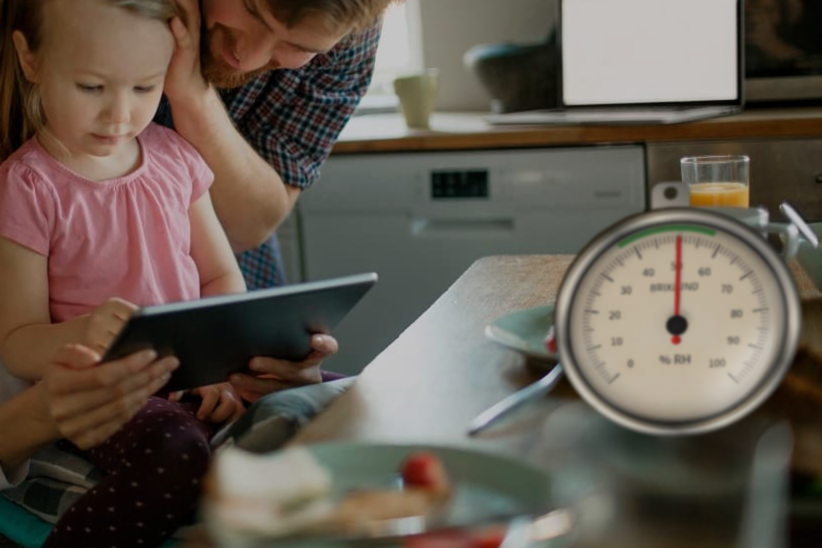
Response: 50%
